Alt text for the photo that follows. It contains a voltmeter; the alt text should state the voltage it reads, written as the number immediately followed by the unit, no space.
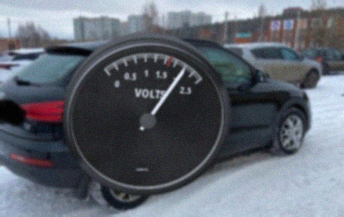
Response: 2V
